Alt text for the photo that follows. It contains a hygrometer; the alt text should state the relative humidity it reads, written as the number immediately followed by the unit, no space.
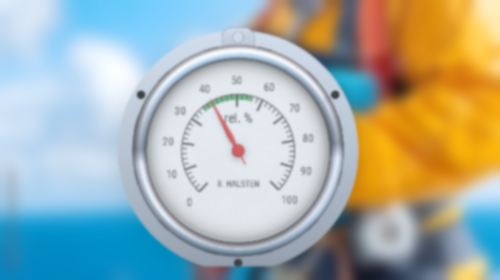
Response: 40%
